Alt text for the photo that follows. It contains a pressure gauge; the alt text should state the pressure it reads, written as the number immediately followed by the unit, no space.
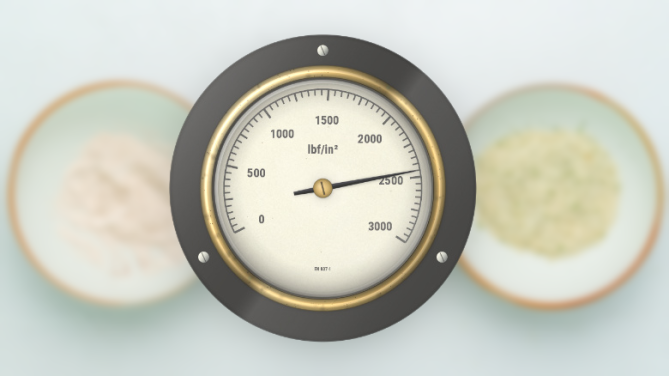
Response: 2450psi
